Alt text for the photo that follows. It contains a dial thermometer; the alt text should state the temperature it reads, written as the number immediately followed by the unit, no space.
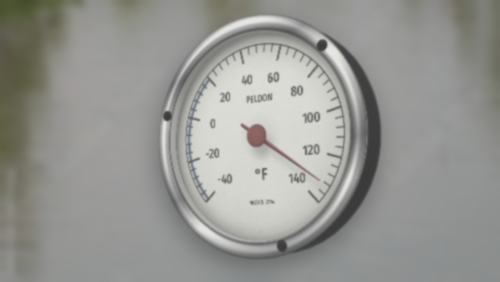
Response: 132°F
